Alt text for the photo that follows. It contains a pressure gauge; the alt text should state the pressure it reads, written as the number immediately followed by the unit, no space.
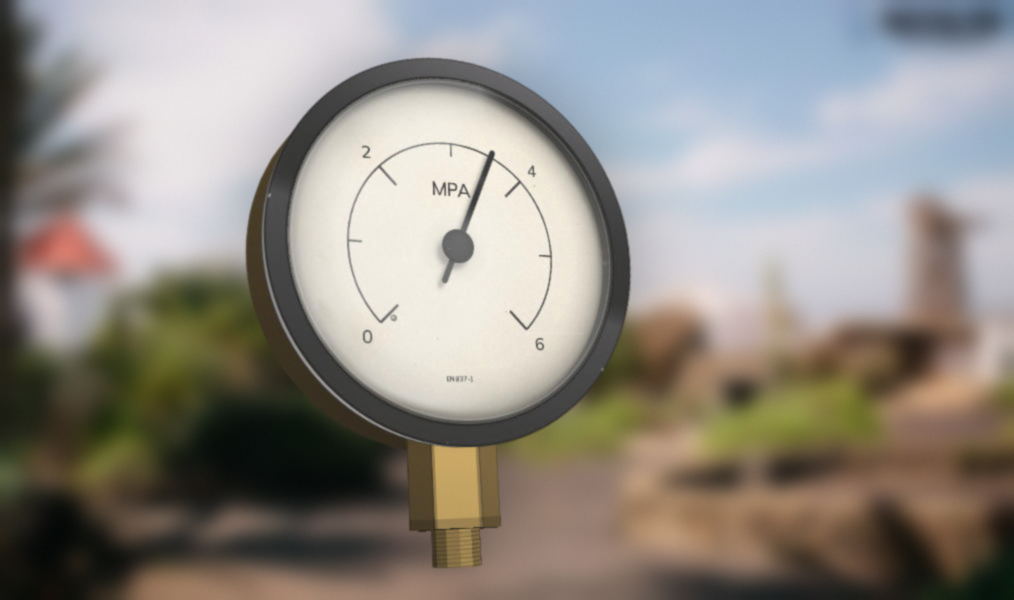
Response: 3.5MPa
